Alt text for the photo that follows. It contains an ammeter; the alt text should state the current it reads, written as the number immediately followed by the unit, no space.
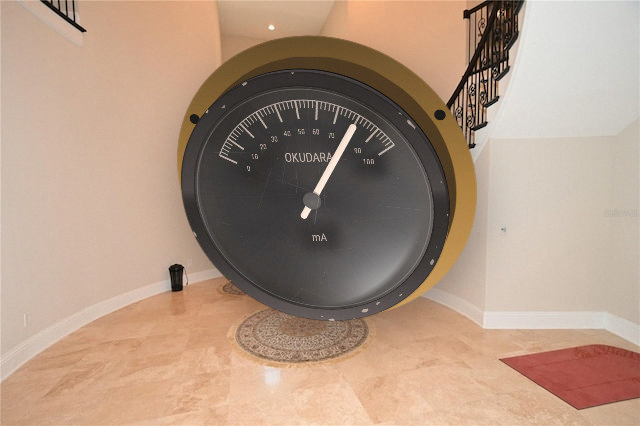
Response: 80mA
